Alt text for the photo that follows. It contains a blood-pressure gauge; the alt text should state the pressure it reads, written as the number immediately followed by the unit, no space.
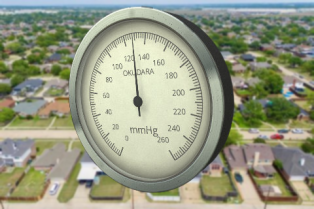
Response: 130mmHg
